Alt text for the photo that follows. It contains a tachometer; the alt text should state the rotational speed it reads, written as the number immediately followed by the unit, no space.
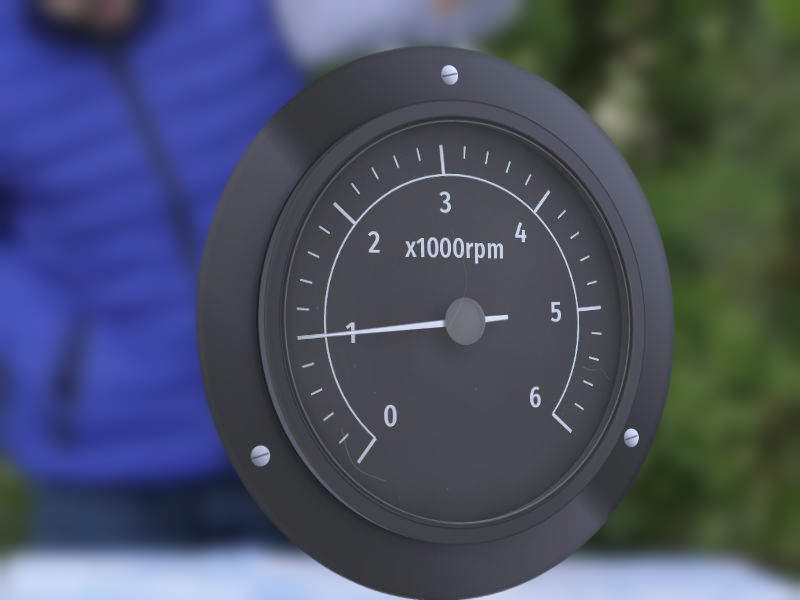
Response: 1000rpm
